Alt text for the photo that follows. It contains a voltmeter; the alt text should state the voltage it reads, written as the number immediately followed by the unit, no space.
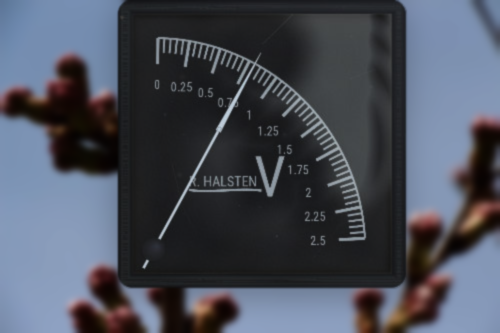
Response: 0.8V
